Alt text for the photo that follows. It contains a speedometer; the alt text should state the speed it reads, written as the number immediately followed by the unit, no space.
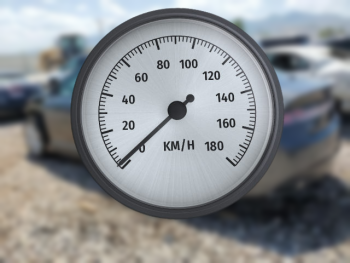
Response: 2km/h
